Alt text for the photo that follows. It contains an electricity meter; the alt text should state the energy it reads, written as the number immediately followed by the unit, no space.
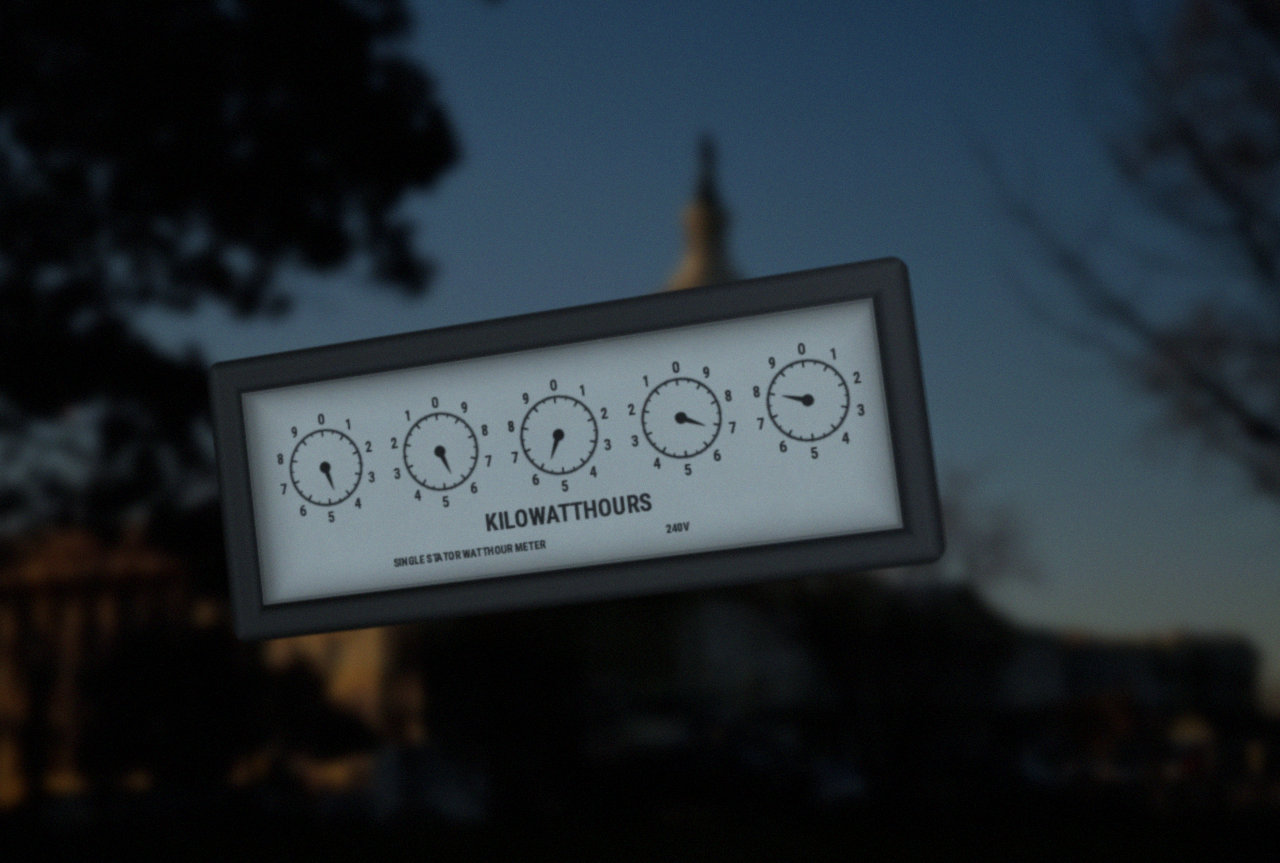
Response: 45568kWh
